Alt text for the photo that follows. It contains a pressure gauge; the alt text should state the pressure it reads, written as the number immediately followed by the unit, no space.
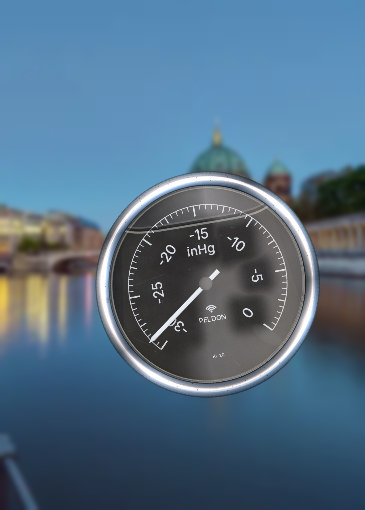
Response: -29inHg
